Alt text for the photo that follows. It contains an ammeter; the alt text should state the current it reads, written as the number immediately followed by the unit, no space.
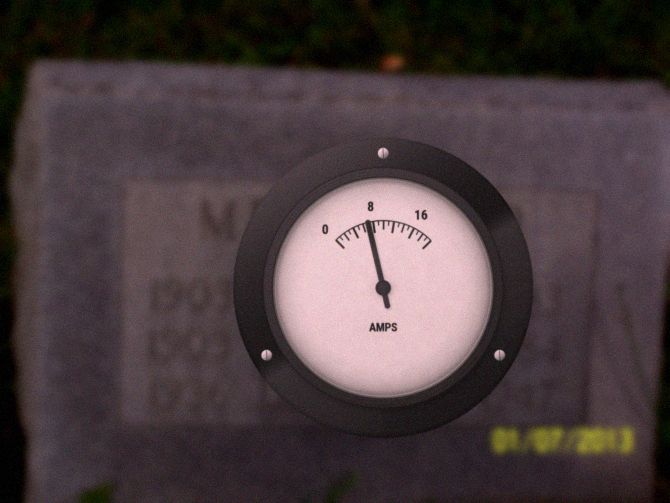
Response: 7A
